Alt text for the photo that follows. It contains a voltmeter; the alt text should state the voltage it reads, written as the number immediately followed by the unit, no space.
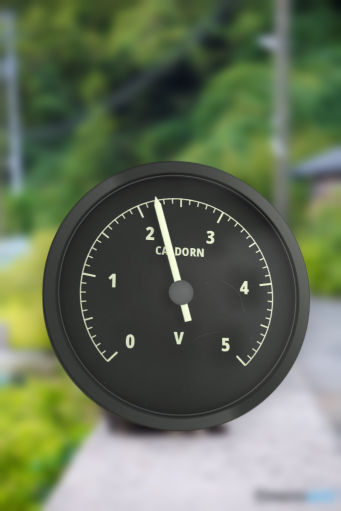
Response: 2.2V
